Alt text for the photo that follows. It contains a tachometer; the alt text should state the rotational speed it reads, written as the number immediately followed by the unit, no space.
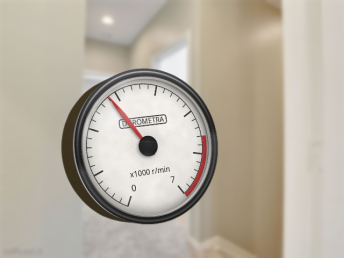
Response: 2800rpm
